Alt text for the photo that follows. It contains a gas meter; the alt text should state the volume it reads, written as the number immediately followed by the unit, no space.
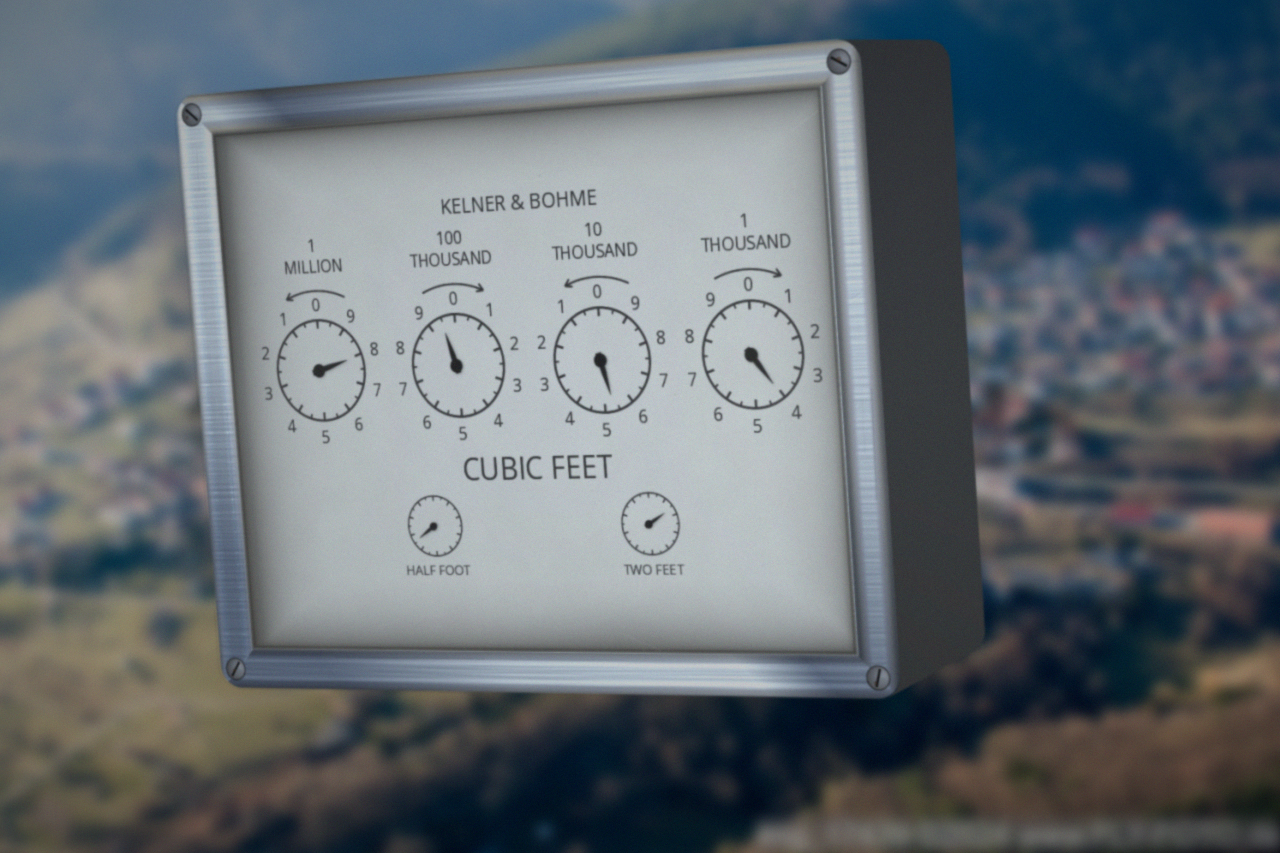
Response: 795400ft³
